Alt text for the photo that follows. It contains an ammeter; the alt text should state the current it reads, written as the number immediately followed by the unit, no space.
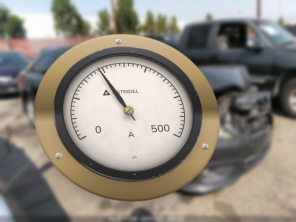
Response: 190A
